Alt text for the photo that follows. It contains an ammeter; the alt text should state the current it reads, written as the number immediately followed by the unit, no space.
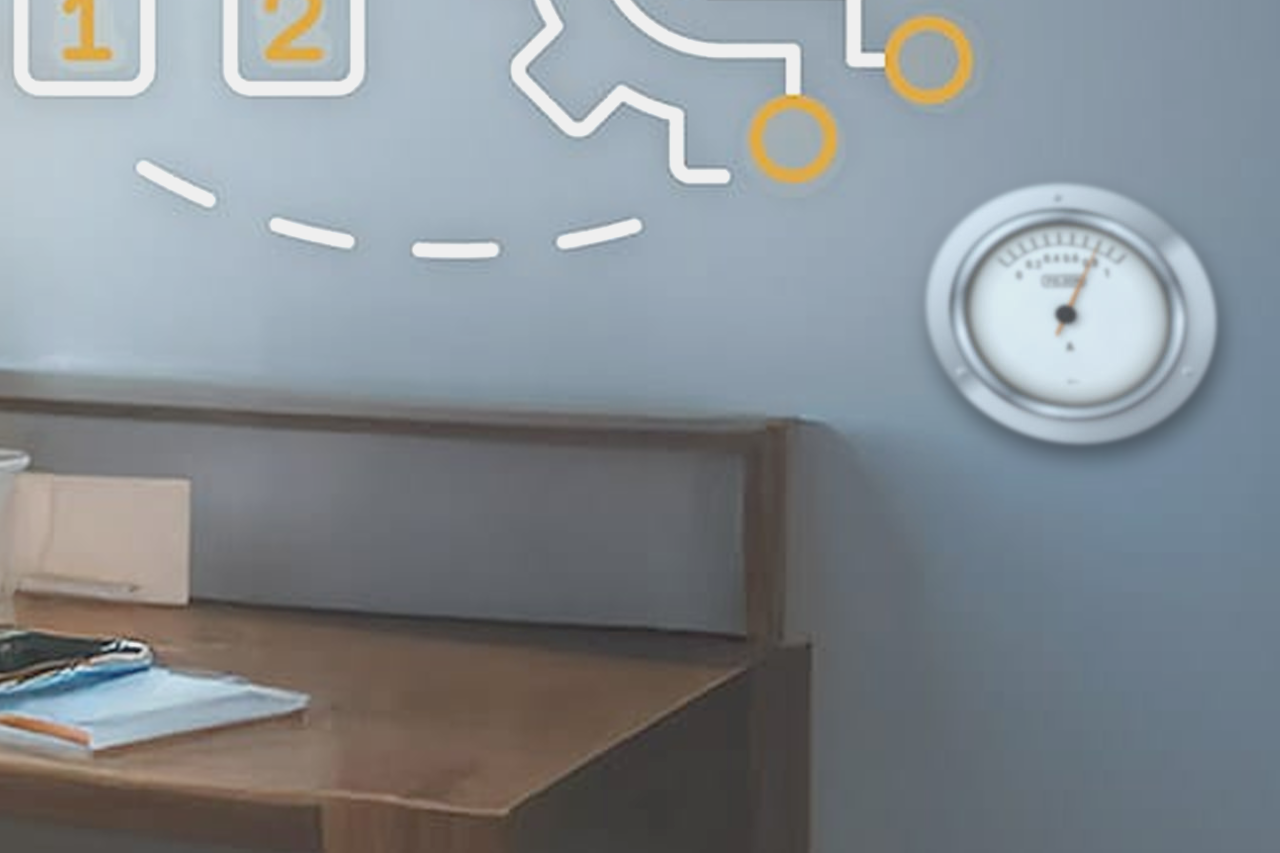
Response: 0.8A
